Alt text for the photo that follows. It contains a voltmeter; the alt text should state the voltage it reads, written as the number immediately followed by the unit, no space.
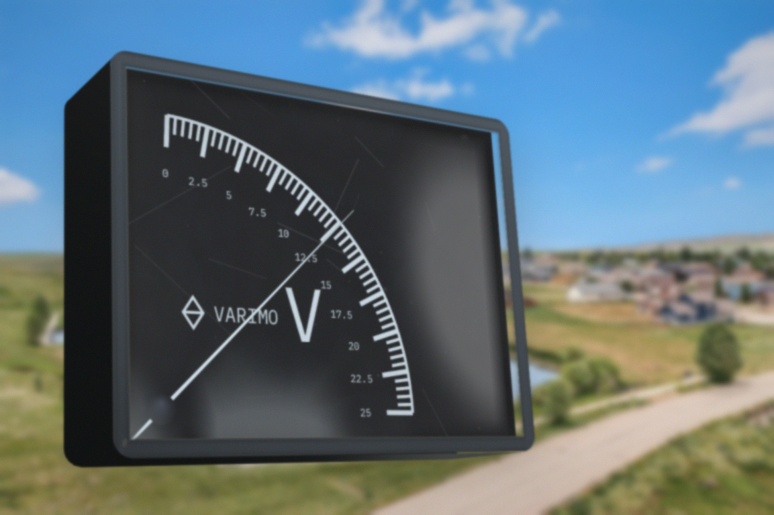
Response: 12.5V
